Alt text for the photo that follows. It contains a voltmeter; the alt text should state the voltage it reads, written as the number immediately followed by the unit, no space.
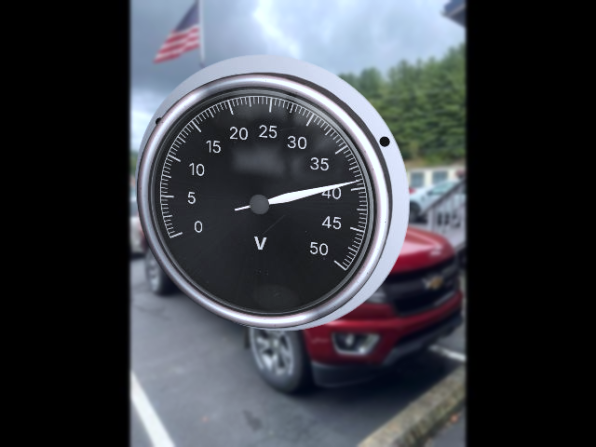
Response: 39V
